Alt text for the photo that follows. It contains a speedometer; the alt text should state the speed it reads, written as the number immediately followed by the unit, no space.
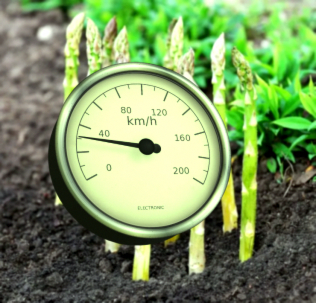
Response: 30km/h
